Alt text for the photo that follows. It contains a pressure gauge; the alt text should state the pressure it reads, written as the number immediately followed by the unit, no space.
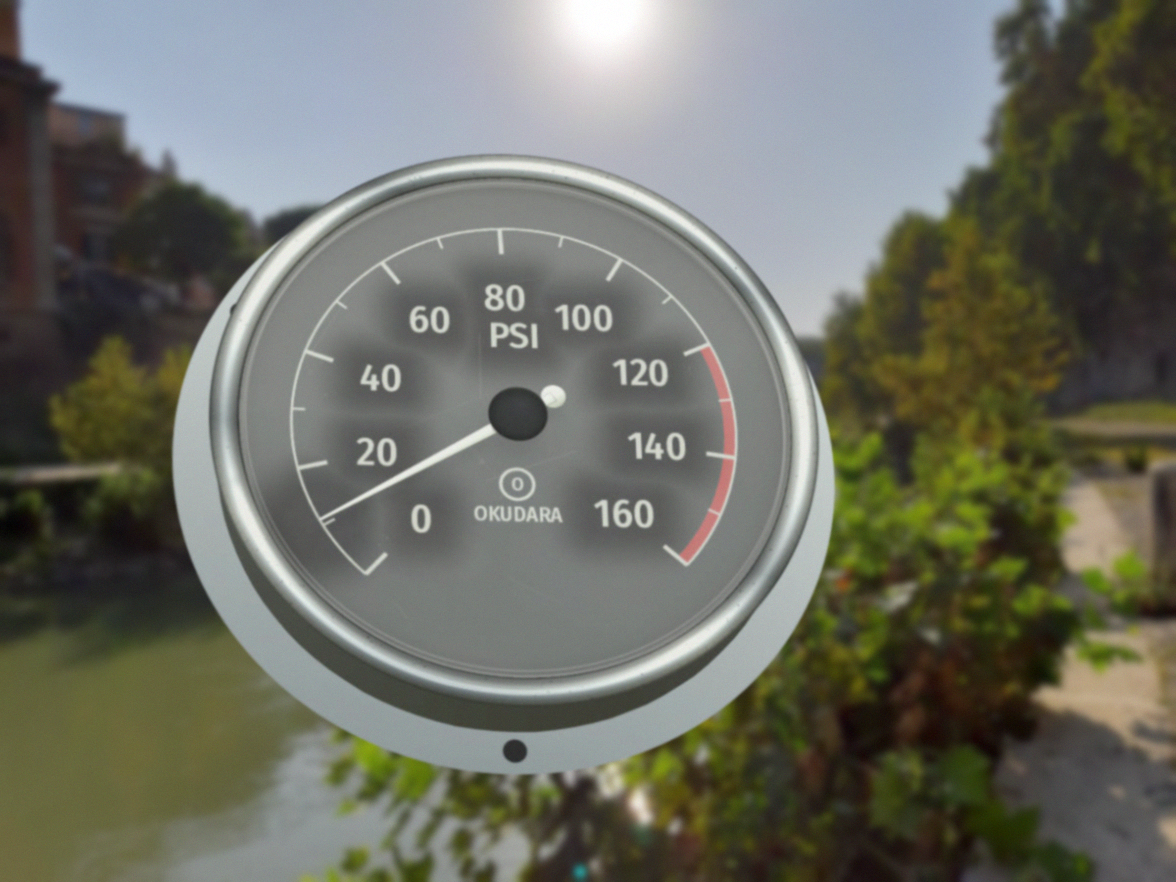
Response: 10psi
